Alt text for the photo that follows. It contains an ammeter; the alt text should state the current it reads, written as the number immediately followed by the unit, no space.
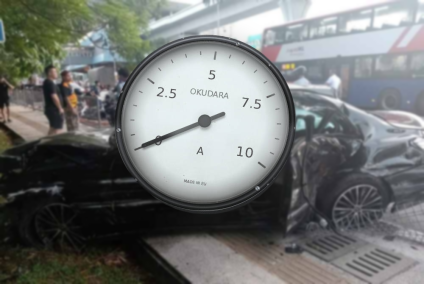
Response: 0A
